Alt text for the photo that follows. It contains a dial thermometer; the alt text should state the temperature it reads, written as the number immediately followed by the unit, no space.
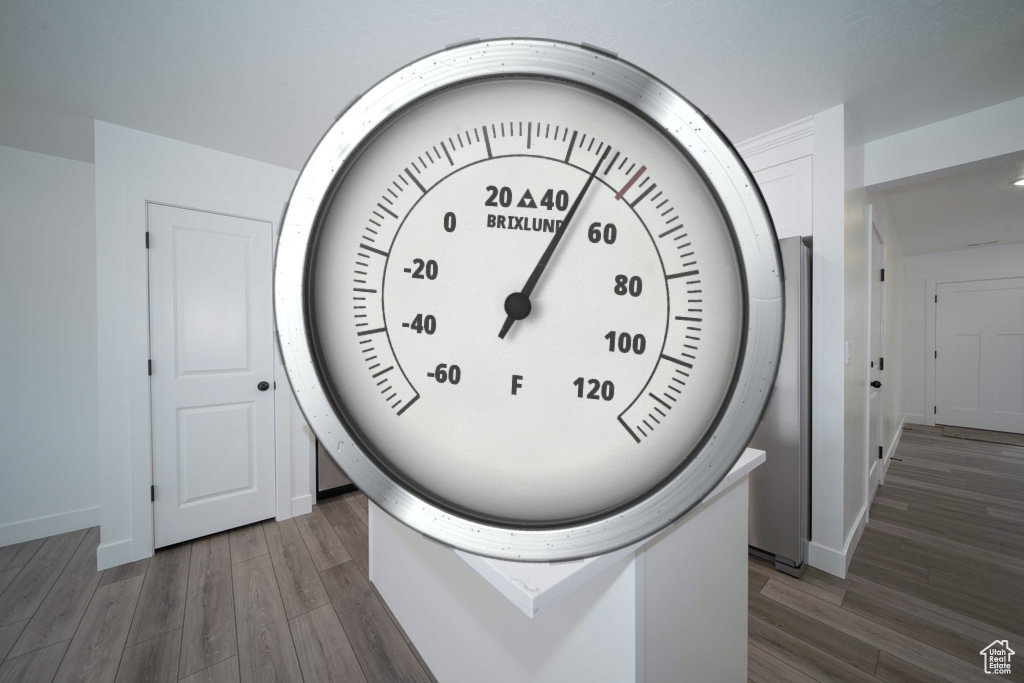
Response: 48°F
